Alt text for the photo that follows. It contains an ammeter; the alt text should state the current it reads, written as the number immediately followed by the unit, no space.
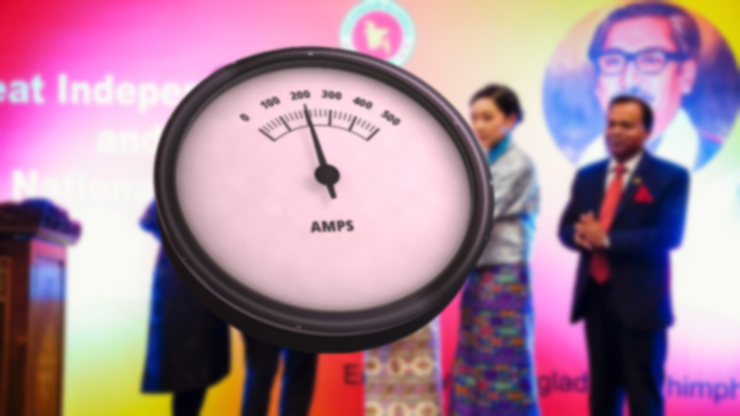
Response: 200A
